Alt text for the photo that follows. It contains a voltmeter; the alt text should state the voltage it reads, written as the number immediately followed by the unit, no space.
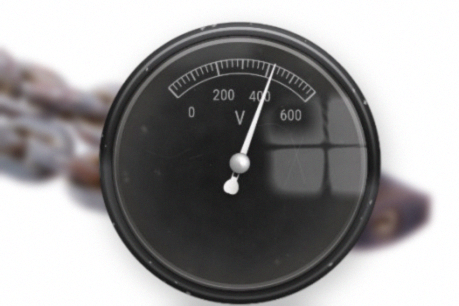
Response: 420V
